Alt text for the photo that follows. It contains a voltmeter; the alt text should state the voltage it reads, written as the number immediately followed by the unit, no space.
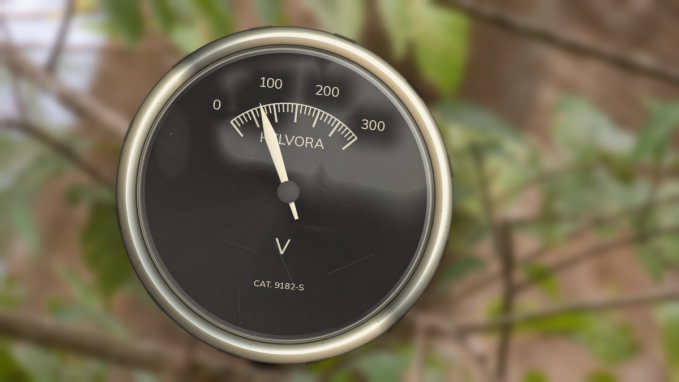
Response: 70V
